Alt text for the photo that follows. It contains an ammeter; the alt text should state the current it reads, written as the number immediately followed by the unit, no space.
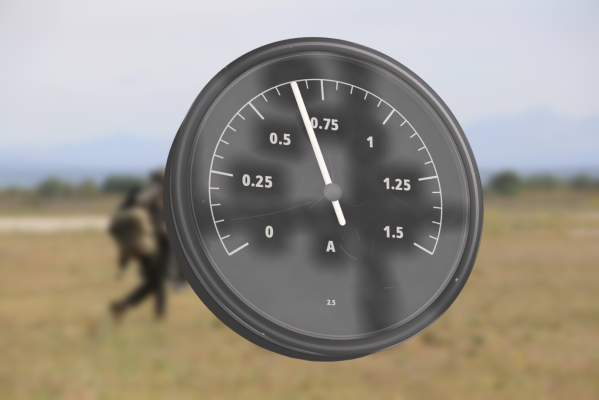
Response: 0.65A
